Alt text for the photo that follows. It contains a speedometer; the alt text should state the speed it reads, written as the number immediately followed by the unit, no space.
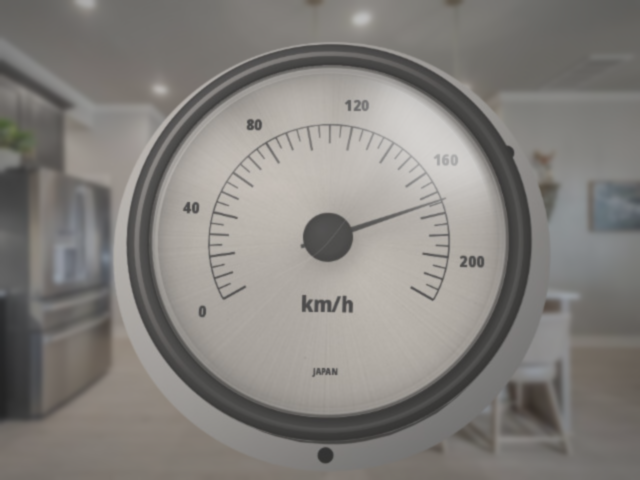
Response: 175km/h
